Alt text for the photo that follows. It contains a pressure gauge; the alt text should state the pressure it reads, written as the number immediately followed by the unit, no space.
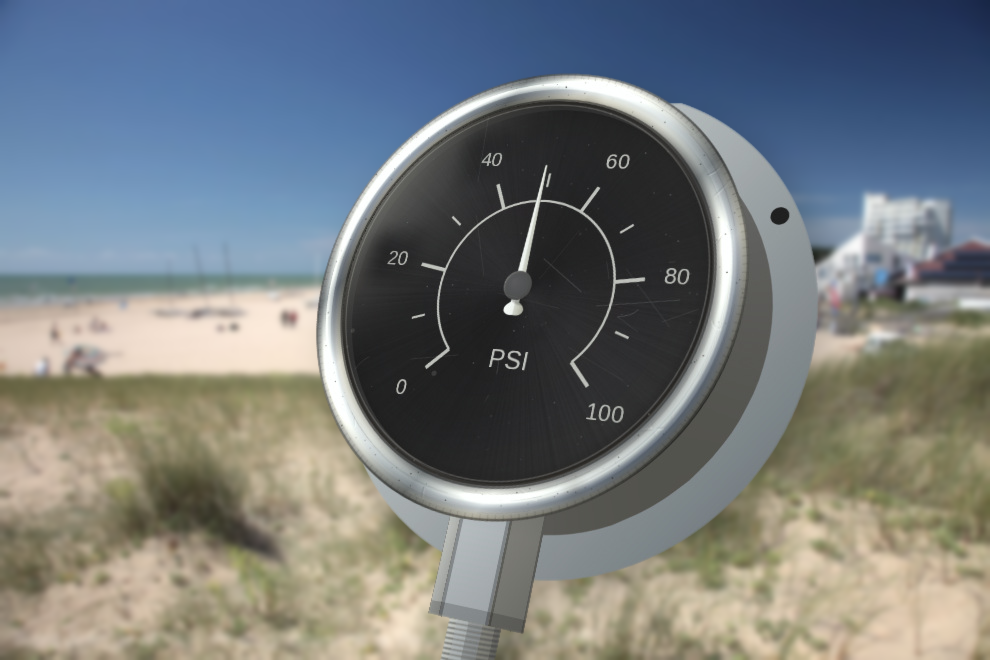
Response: 50psi
